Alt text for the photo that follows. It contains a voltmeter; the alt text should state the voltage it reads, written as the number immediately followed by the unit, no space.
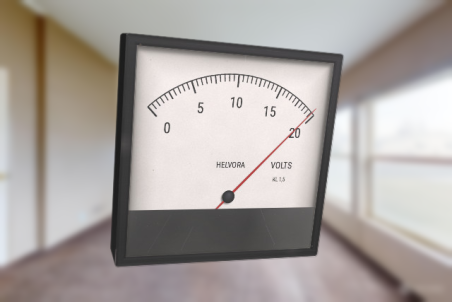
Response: 19.5V
